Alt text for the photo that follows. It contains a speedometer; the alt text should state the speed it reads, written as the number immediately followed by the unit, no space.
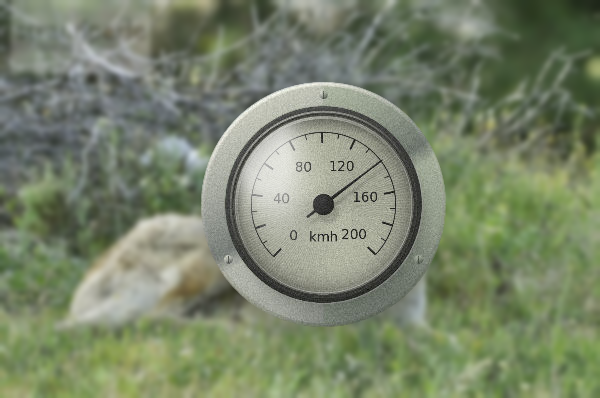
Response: 140km/h
